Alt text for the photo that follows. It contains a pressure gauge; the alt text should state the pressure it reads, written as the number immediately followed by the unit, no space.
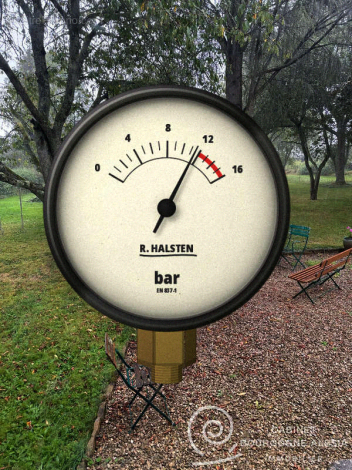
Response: 11.5bar
